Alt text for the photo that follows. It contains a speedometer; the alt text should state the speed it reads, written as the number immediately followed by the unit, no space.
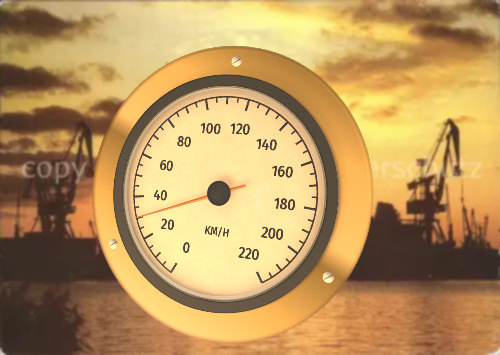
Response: 30km/h
